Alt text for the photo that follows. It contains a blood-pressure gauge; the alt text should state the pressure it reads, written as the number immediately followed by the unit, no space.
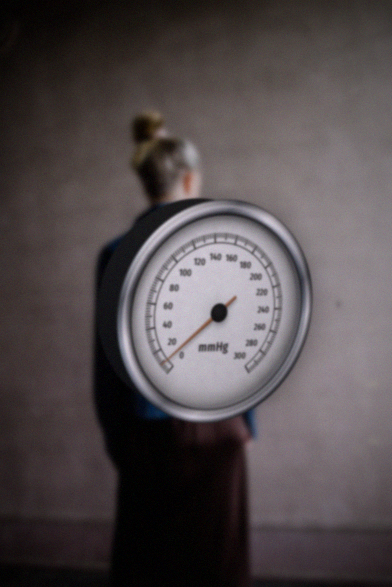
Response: 10mmHg
